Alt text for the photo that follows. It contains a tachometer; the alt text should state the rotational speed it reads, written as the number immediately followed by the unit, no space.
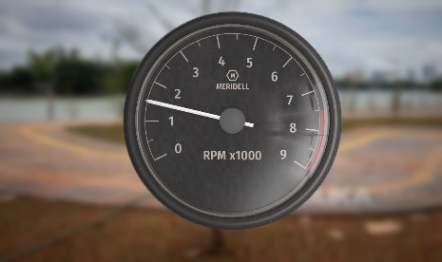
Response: 1500rpm
